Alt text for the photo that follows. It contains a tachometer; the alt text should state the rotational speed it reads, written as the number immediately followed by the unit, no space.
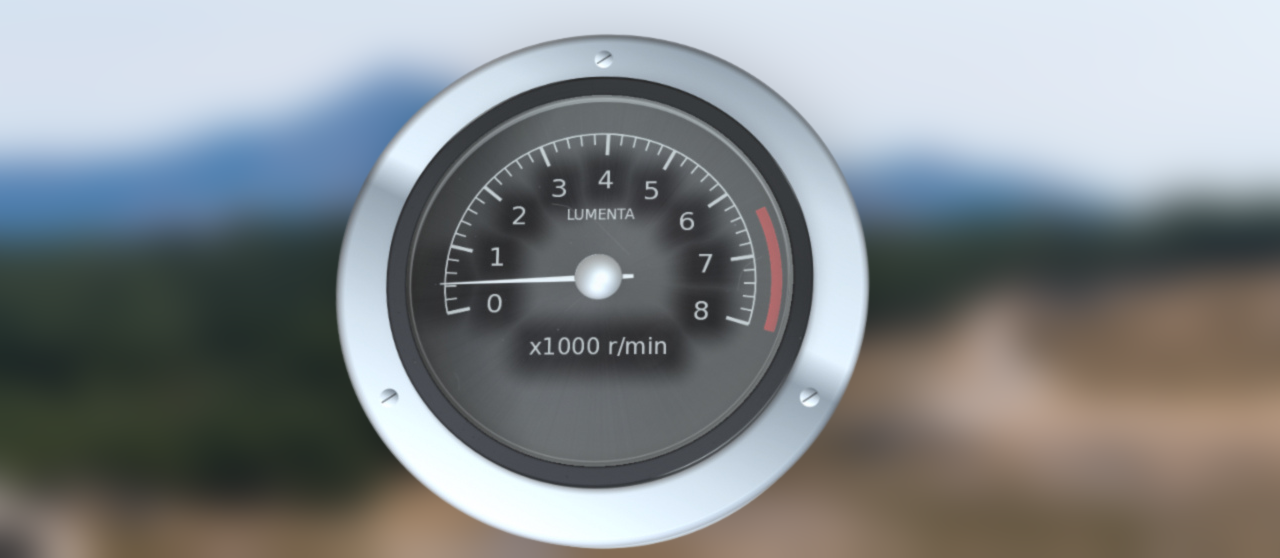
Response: 400rpm
